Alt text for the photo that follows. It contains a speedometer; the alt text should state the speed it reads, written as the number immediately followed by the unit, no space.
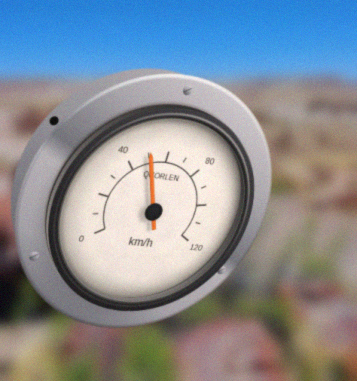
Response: 50km/h
